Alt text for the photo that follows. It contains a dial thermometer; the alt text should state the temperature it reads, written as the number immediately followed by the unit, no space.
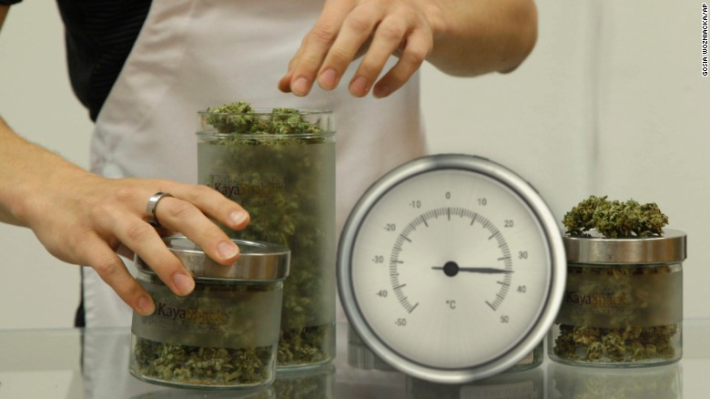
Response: 35°C
